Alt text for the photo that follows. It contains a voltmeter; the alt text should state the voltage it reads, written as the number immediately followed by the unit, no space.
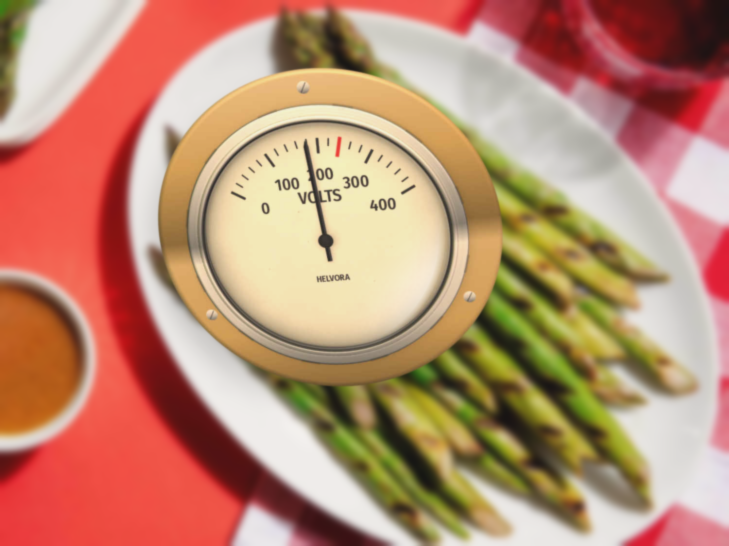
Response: 180V
